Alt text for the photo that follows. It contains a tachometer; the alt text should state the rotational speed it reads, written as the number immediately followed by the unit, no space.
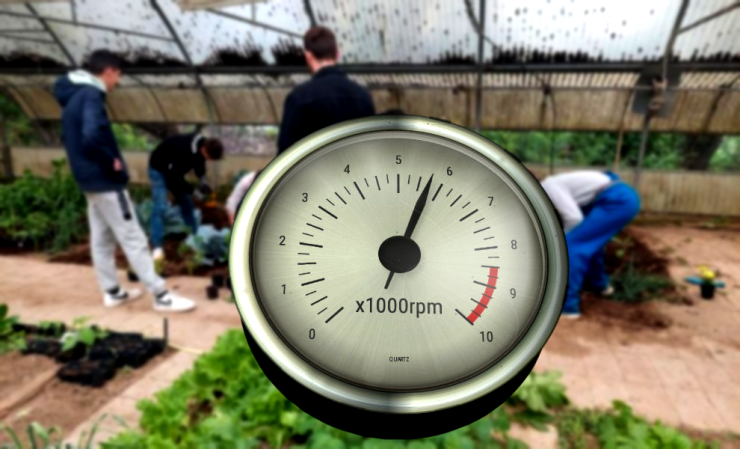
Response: 5750rpm
